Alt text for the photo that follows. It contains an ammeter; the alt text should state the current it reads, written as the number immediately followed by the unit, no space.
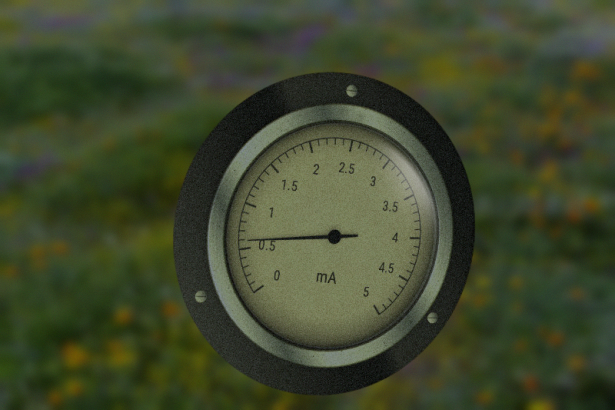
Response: 0.6mA
